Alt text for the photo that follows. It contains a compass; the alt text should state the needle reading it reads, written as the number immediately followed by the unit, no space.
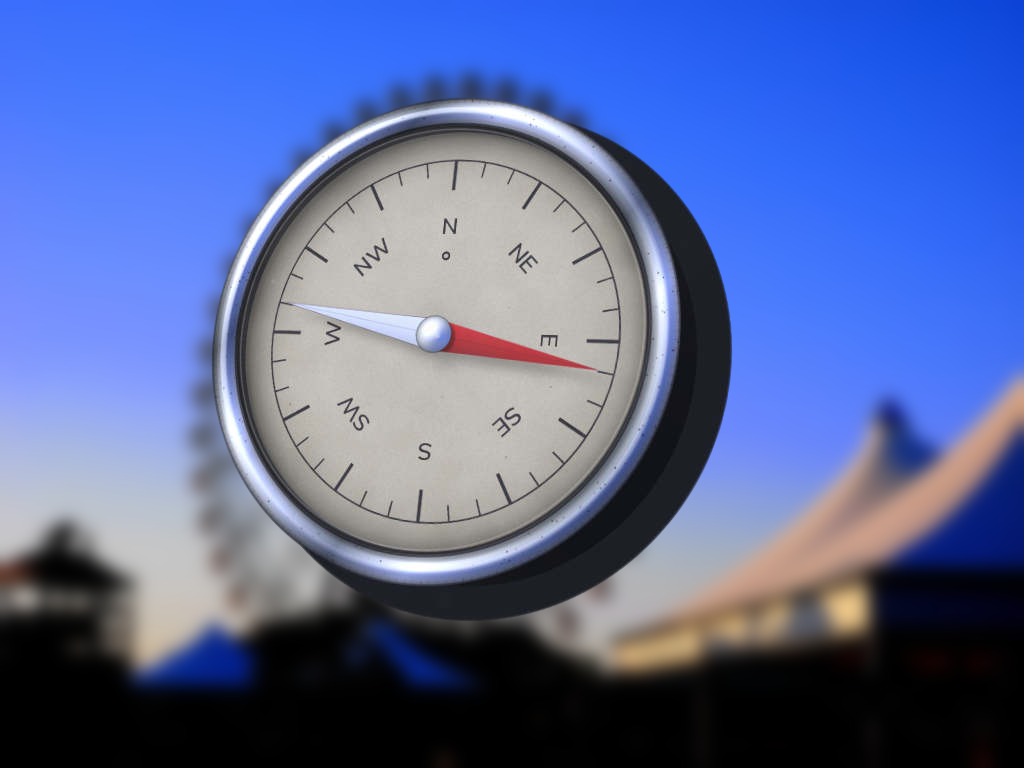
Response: 100°
